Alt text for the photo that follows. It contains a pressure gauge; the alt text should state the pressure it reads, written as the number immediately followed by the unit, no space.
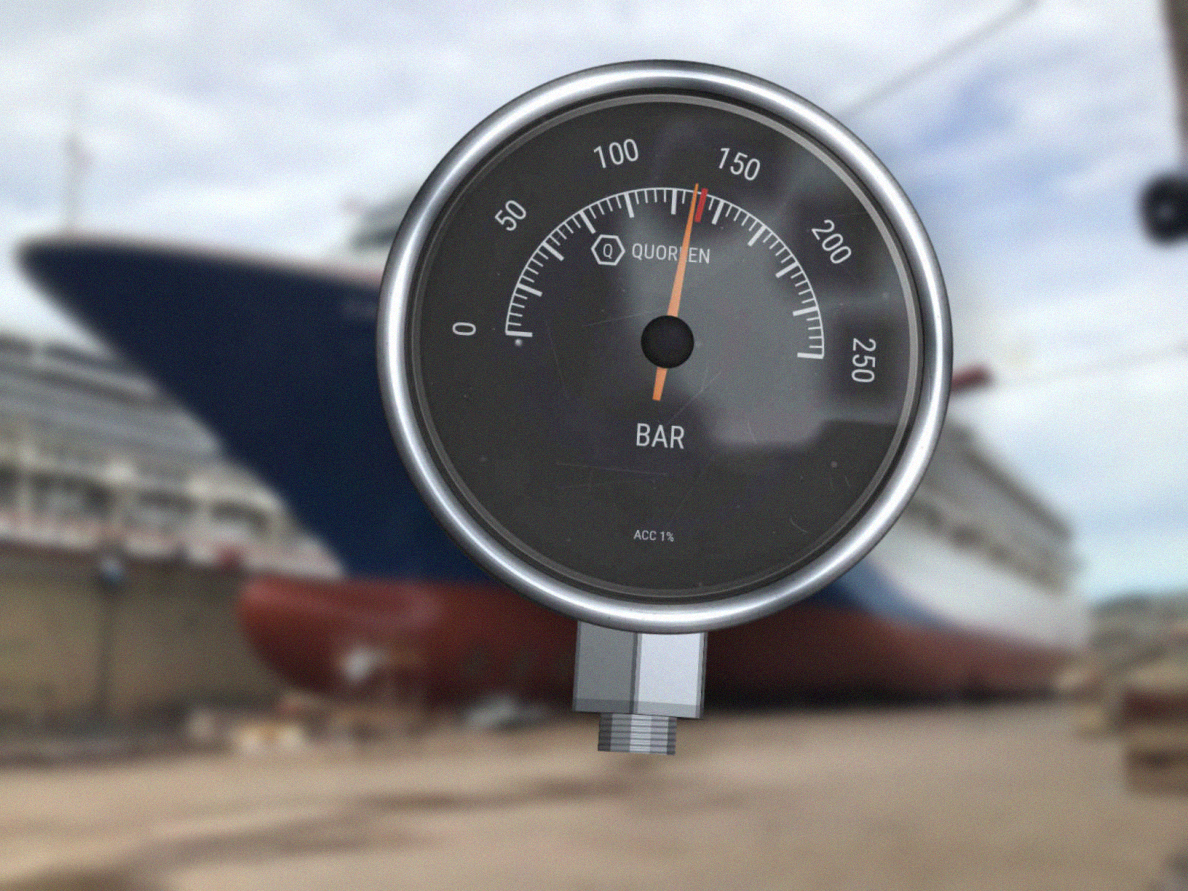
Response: 135bar
